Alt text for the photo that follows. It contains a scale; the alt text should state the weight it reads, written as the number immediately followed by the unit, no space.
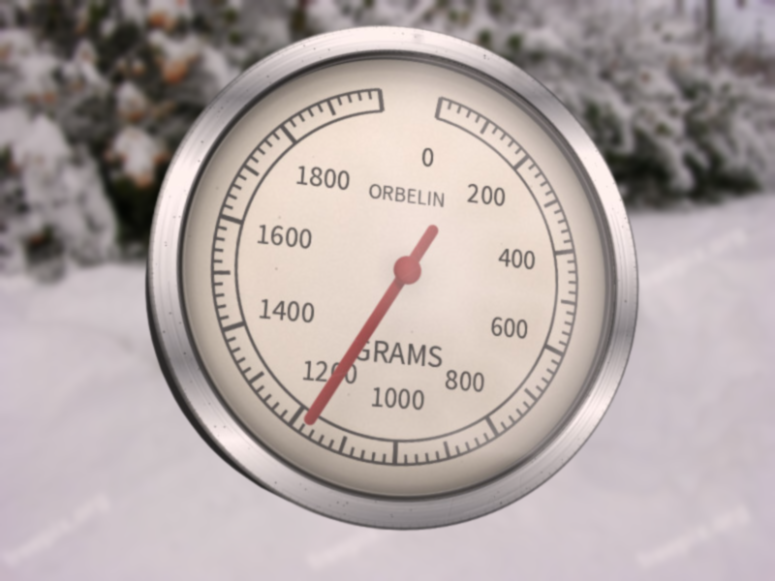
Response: 1180g
